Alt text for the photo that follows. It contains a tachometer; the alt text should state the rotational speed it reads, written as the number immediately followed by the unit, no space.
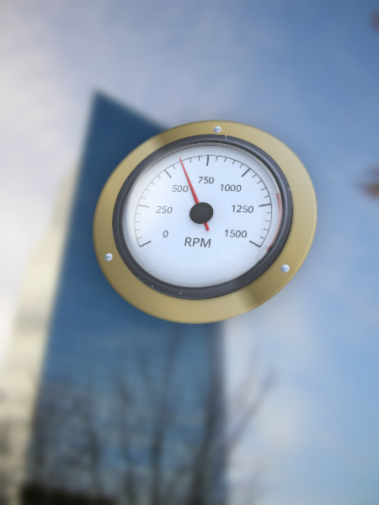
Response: 600rpm
